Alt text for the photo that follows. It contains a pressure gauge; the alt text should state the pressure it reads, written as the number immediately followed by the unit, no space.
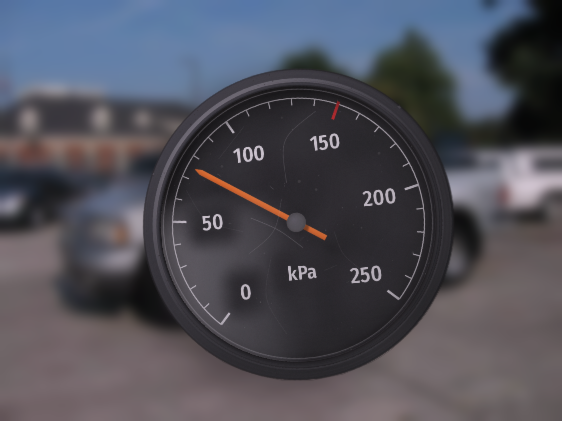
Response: 75kPa
